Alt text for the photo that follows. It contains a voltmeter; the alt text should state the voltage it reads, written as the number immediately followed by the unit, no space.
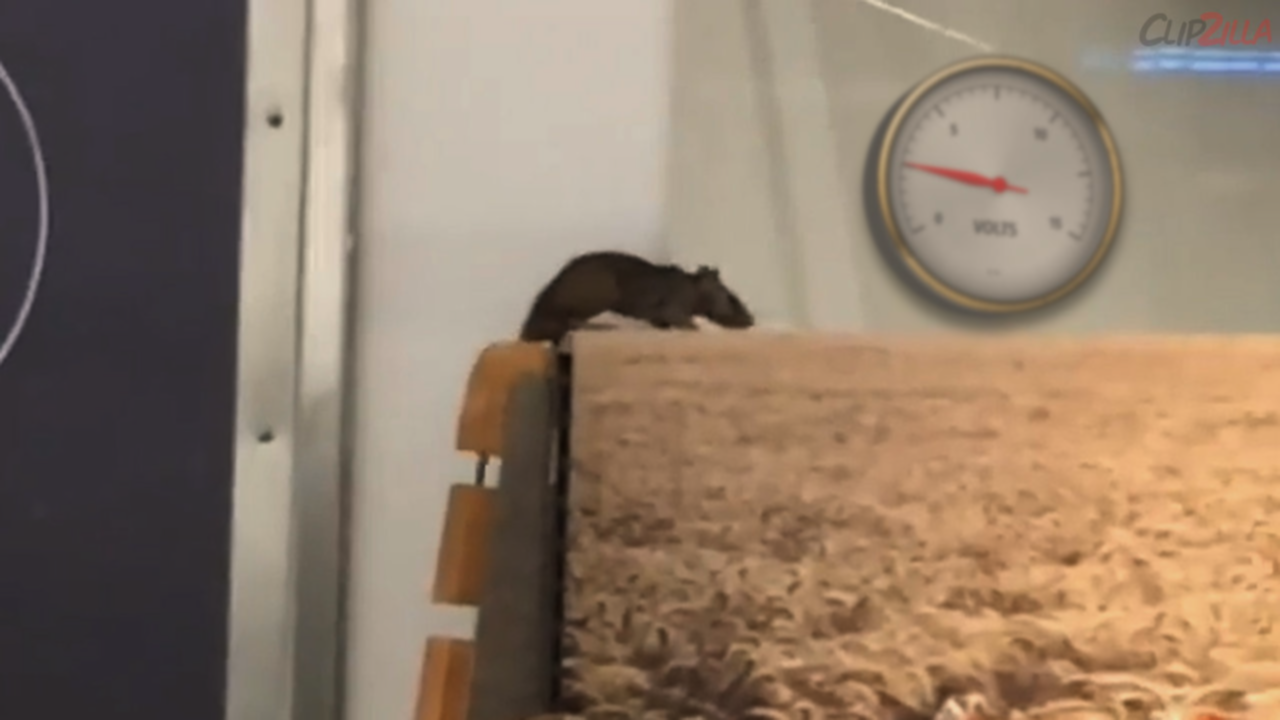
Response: 2.5V
